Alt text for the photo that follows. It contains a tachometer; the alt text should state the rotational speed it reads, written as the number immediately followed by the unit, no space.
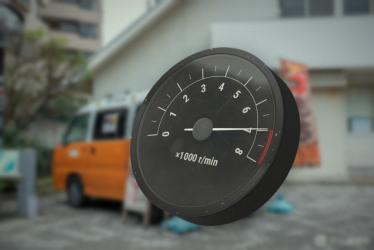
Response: 7000rpm
